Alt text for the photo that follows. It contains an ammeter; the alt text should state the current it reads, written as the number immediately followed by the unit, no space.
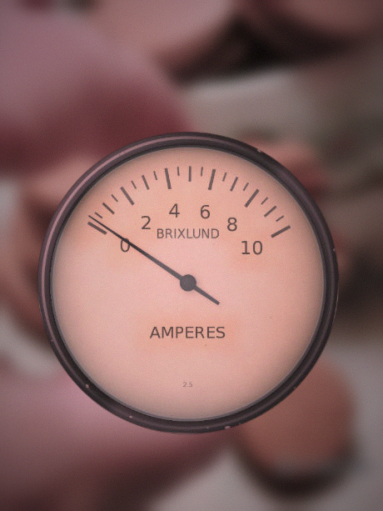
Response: 0.25A
